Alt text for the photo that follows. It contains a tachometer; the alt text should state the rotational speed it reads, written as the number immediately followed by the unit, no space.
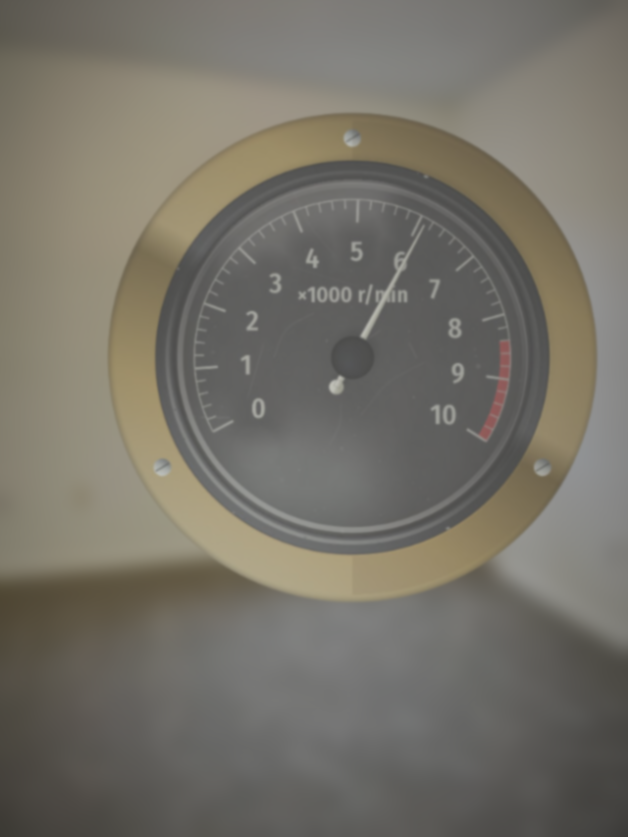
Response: 6100rpm
